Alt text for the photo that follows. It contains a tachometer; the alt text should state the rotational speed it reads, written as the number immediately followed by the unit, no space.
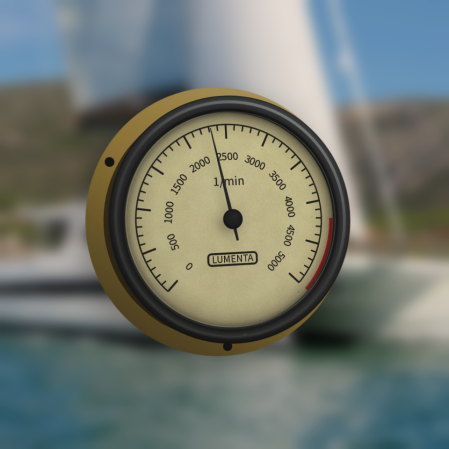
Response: 2300rpm
